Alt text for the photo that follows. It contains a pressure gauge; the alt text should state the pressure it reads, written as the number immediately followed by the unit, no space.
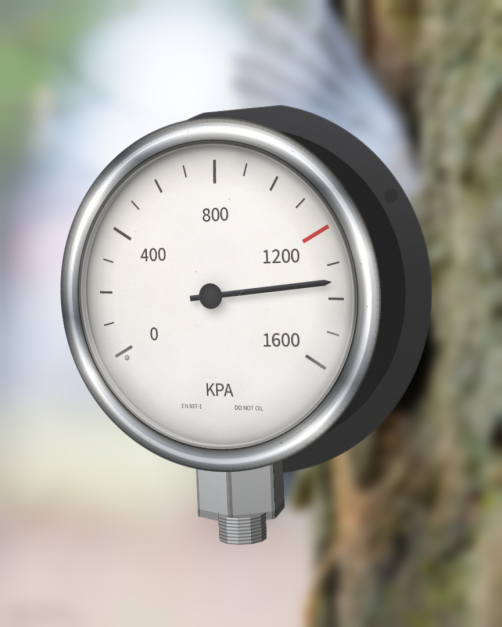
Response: 1350kPa
